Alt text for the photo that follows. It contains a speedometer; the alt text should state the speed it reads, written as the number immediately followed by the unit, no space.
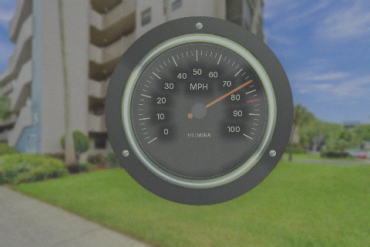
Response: 76mph
